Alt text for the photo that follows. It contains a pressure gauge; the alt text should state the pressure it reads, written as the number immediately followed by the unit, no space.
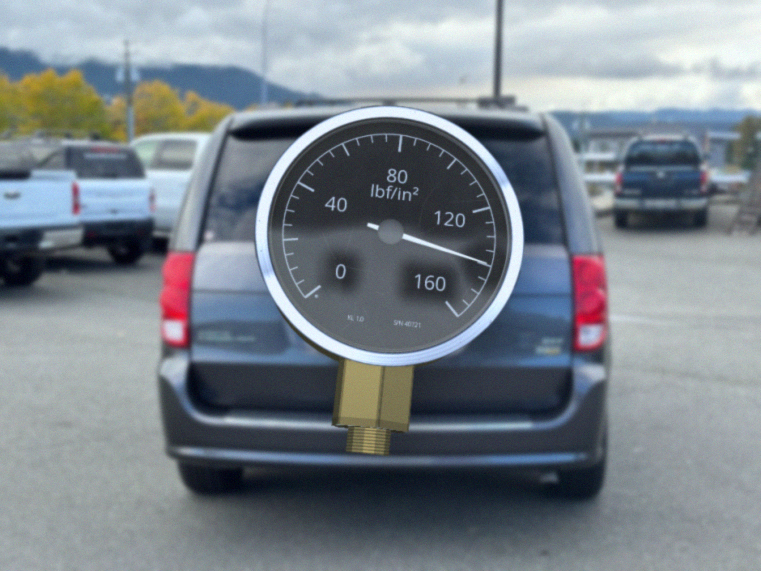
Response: 140psi
